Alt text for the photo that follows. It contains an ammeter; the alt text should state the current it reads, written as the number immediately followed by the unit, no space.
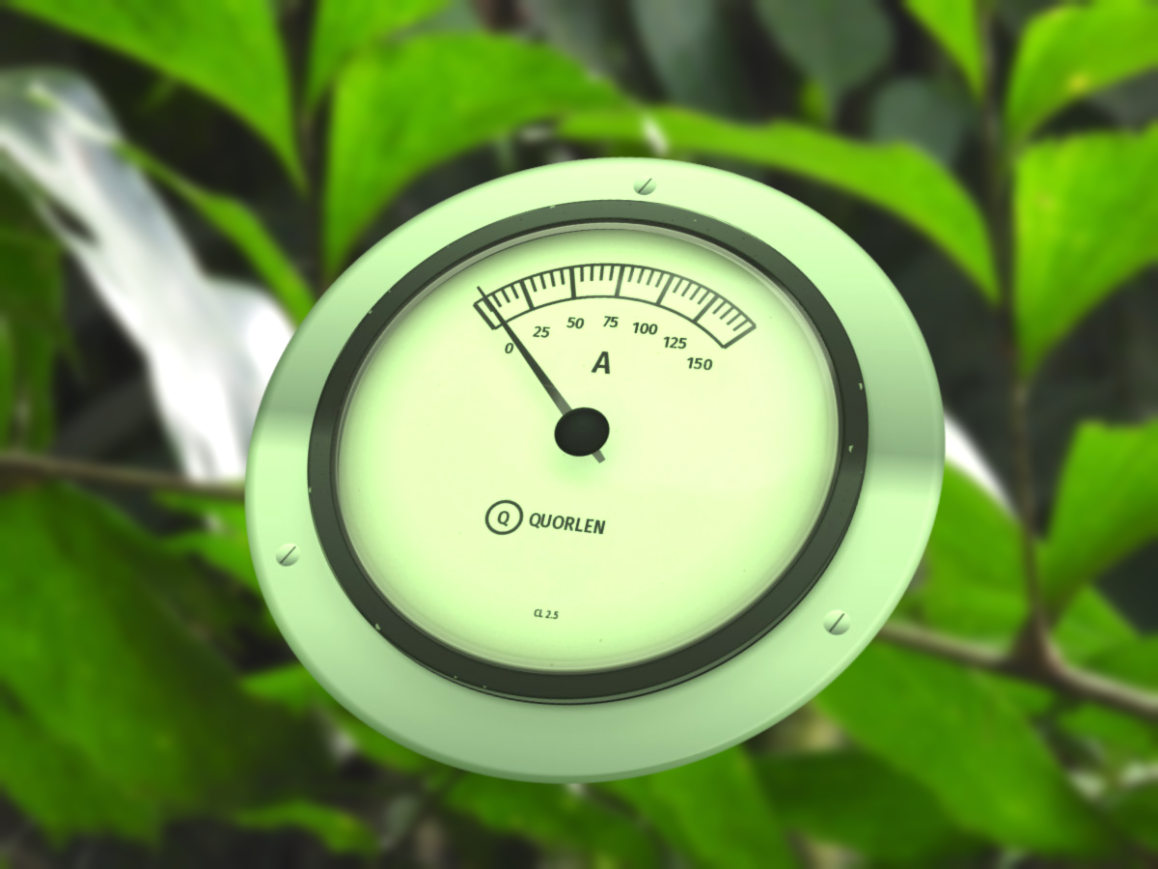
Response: 5A
